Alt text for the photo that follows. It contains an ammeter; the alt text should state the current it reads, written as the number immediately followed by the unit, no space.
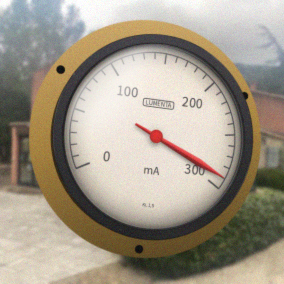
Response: 290mA
